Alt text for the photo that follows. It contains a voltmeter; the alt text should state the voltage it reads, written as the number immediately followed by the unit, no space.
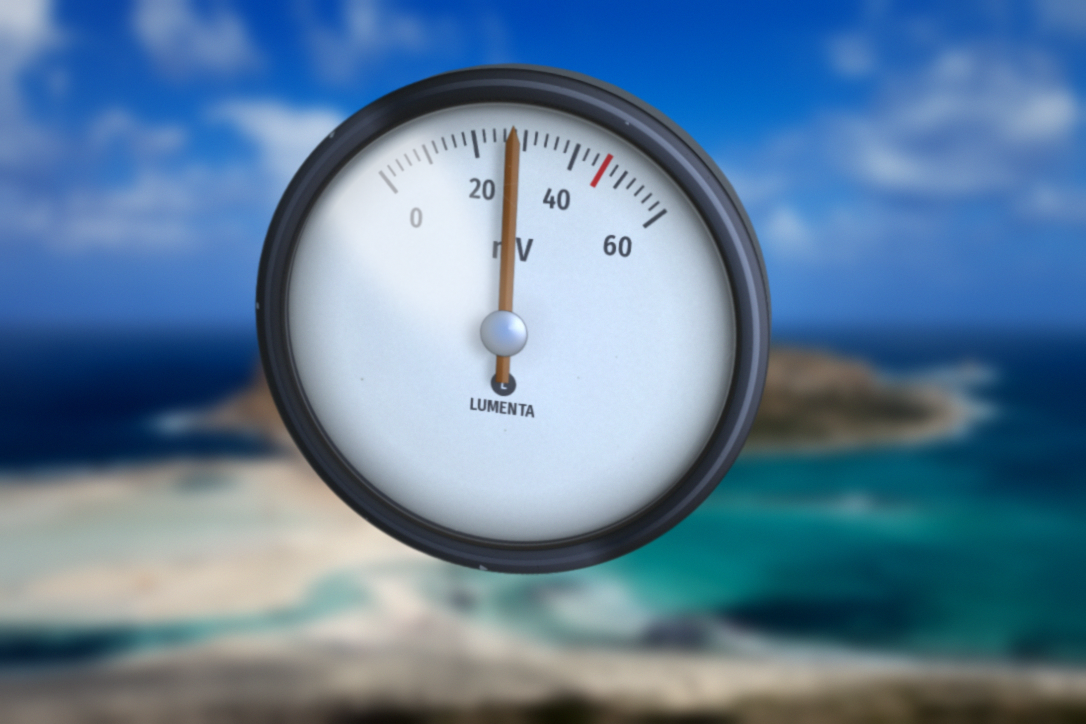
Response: 28mV
